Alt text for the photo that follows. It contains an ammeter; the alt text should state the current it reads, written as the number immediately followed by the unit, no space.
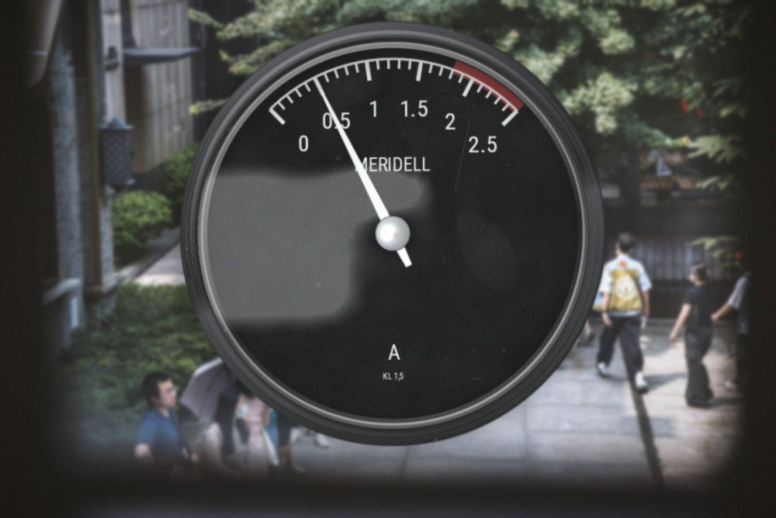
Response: 0.5A
